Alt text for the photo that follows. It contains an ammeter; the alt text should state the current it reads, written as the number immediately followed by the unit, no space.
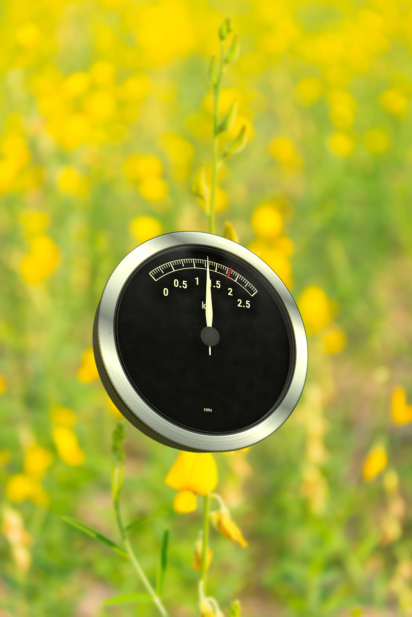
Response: 1.25kA
